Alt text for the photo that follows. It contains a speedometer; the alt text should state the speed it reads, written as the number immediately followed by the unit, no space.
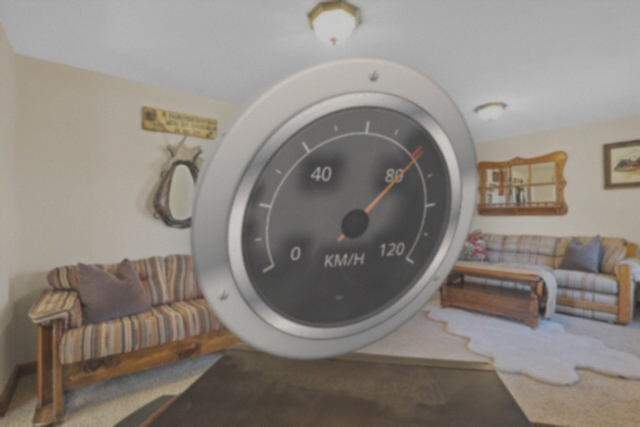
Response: 80km/h
